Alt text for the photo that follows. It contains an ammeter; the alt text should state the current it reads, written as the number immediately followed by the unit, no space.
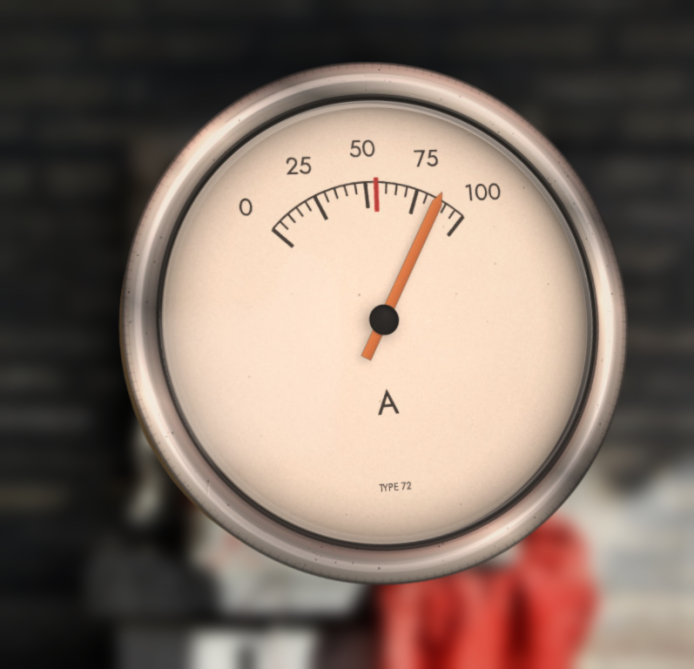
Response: 85A
